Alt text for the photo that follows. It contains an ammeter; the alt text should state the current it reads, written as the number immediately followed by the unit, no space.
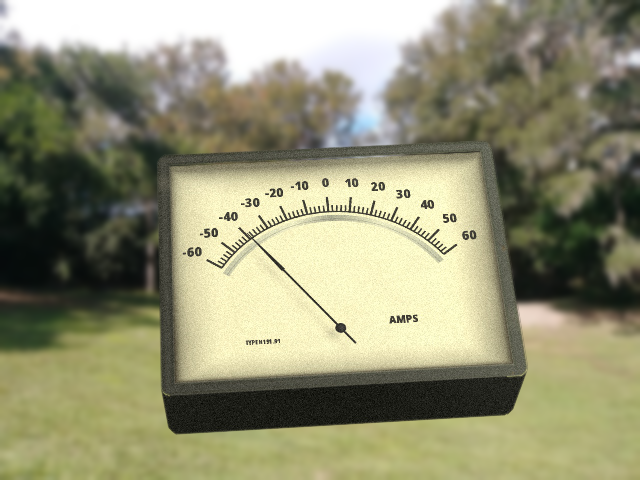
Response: -40A
